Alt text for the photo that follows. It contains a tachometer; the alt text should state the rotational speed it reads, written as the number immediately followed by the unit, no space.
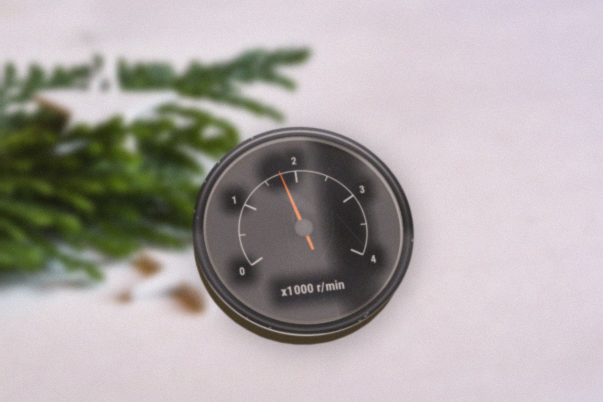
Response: 1750rpm
